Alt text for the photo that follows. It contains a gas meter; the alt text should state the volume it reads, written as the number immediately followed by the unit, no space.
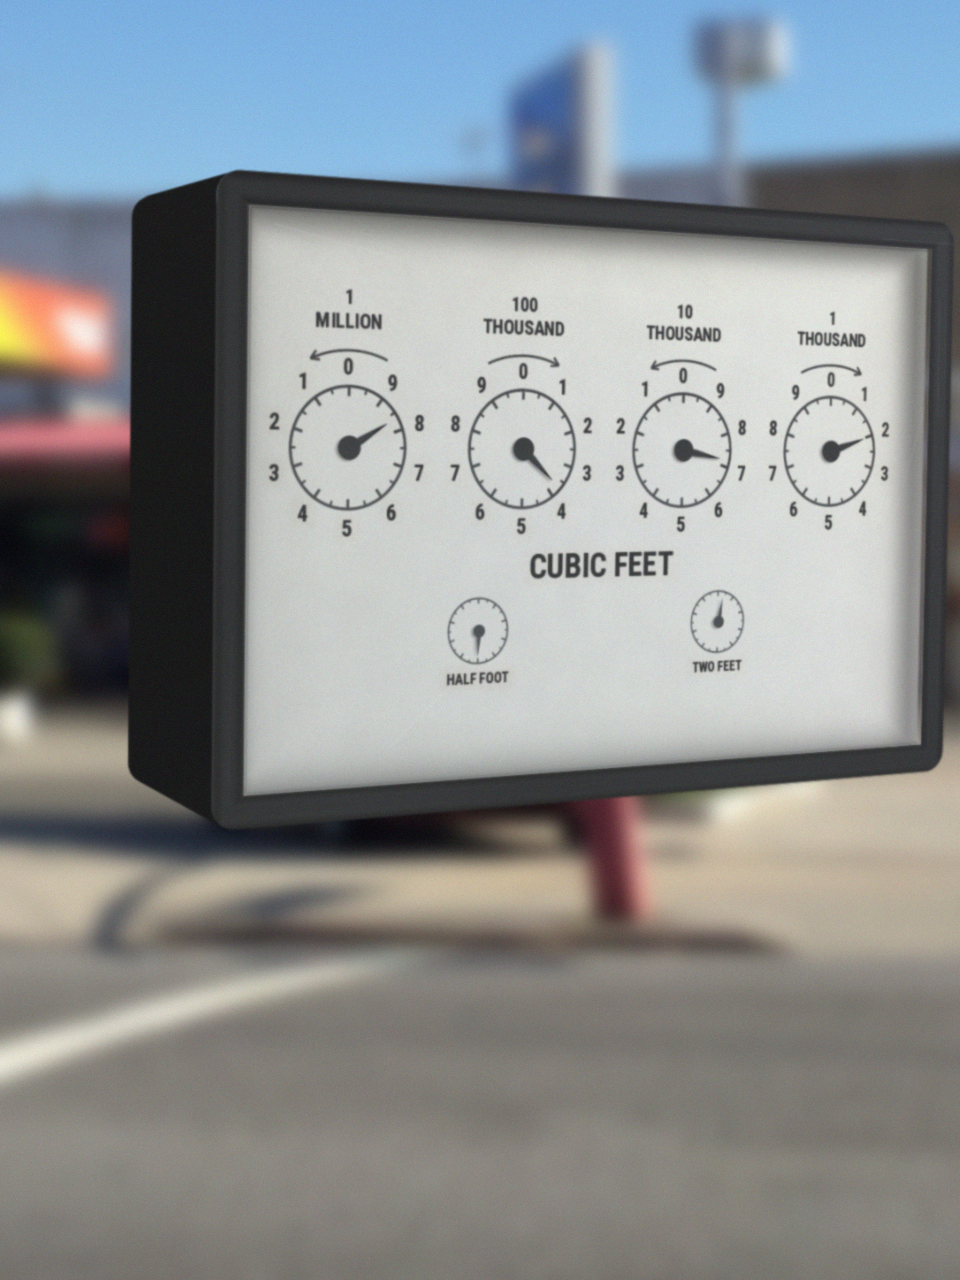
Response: 837200ft³
